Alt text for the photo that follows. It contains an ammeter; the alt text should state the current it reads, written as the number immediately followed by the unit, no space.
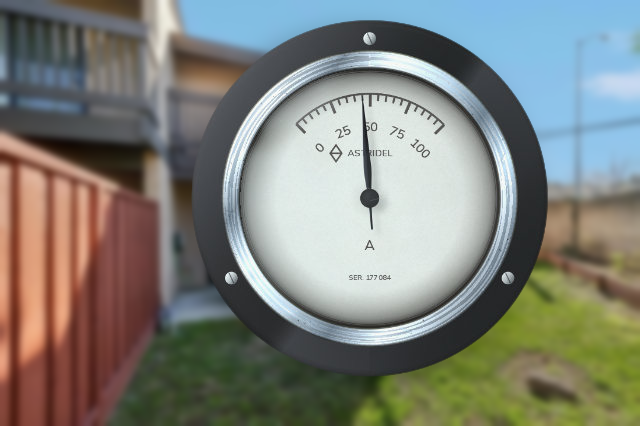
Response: 45A
